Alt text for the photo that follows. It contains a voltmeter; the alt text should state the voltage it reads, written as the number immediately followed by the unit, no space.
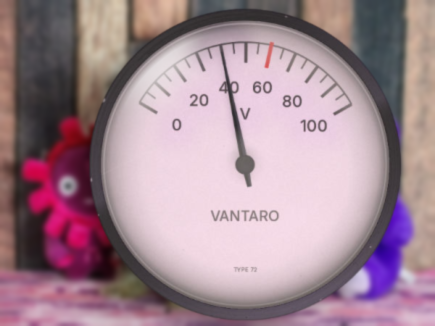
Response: 40V
